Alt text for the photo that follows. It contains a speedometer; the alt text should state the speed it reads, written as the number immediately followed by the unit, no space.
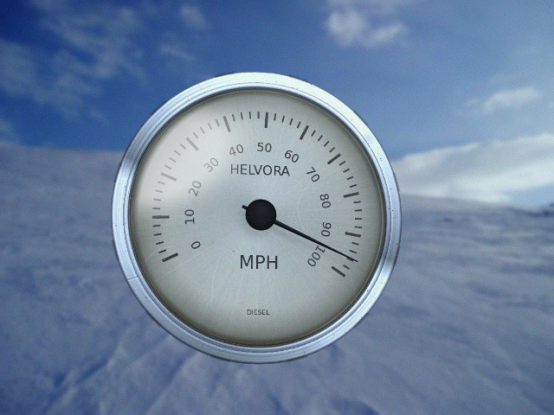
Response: 96mph
